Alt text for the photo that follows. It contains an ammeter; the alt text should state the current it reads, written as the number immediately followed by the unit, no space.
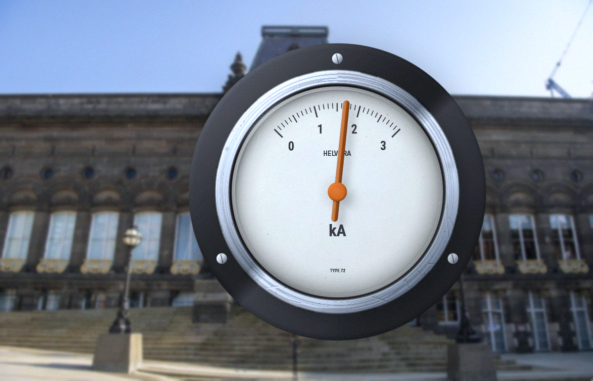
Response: 1.7kA
